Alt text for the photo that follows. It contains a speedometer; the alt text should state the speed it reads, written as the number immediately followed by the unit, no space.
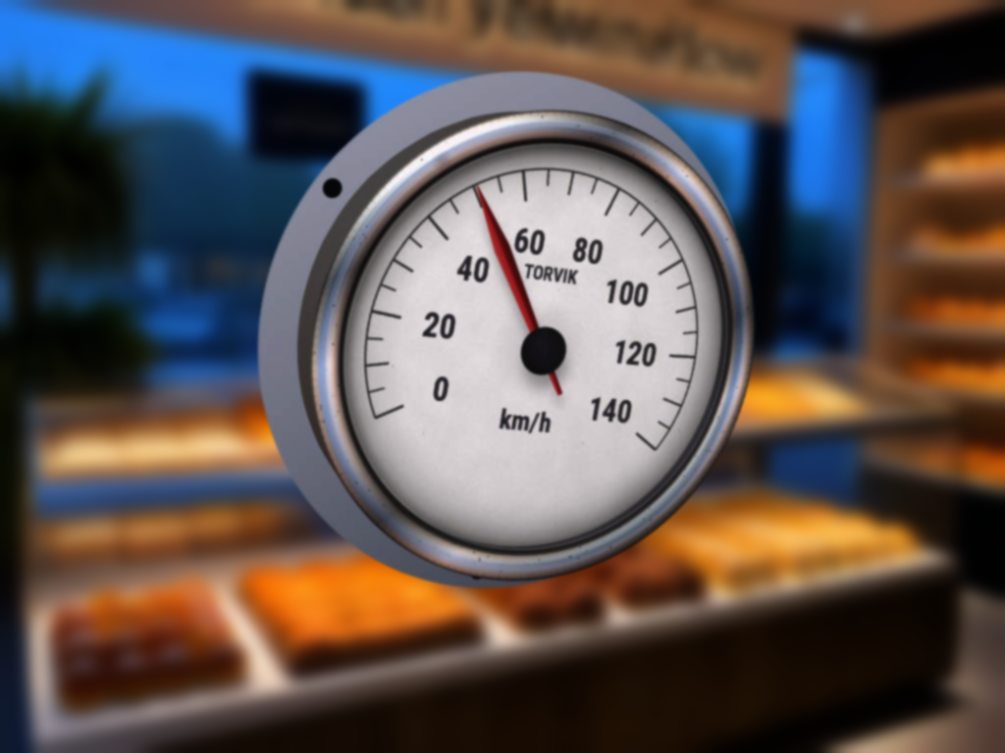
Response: 50km/h
